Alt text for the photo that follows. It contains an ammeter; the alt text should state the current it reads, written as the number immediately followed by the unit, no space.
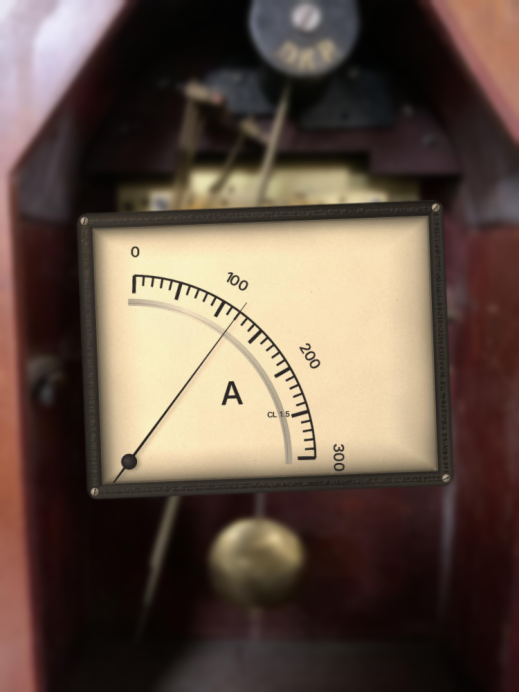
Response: 120A
